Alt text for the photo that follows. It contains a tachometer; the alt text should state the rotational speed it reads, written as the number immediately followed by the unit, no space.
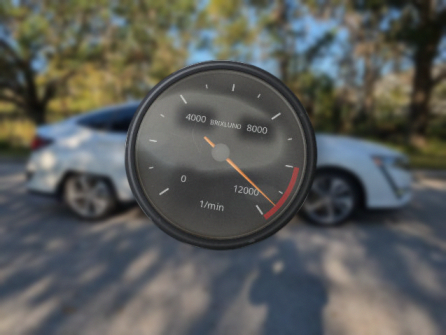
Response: 11500rpm
